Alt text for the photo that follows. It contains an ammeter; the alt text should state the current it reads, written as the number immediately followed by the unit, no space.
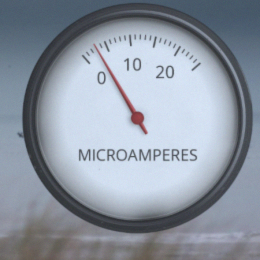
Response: 3µA
